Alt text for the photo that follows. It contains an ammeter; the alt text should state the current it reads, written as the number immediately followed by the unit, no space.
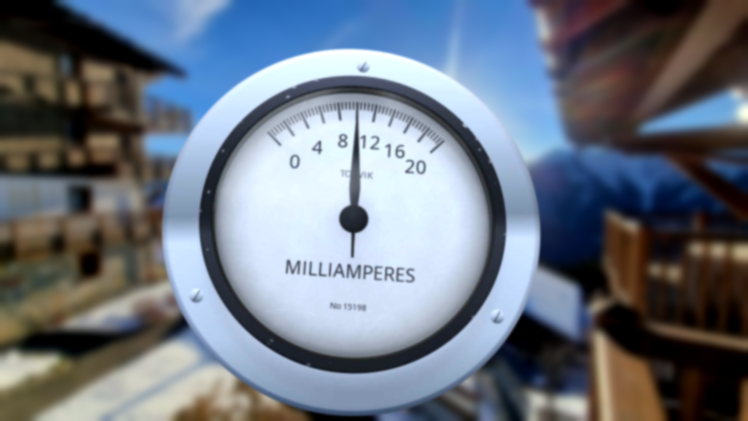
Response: 10mA
